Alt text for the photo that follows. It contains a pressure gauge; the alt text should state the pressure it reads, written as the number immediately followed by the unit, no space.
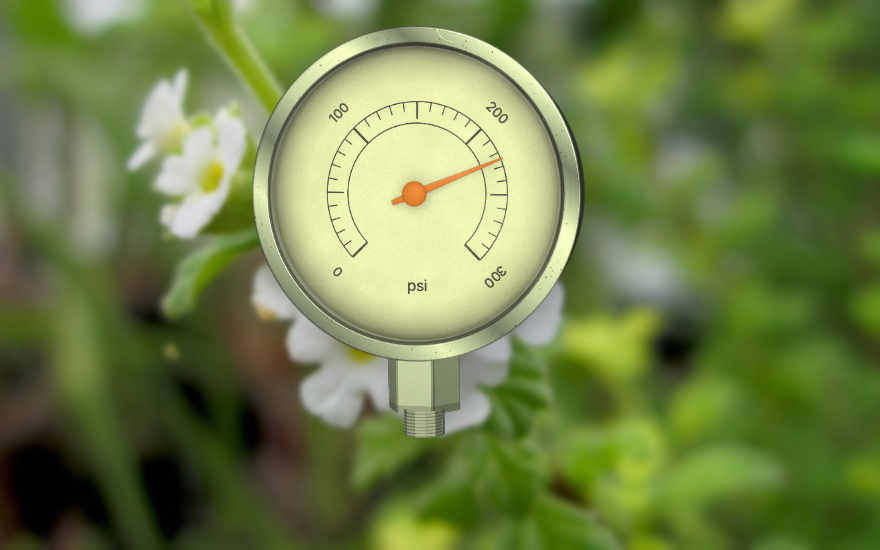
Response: 225psi
